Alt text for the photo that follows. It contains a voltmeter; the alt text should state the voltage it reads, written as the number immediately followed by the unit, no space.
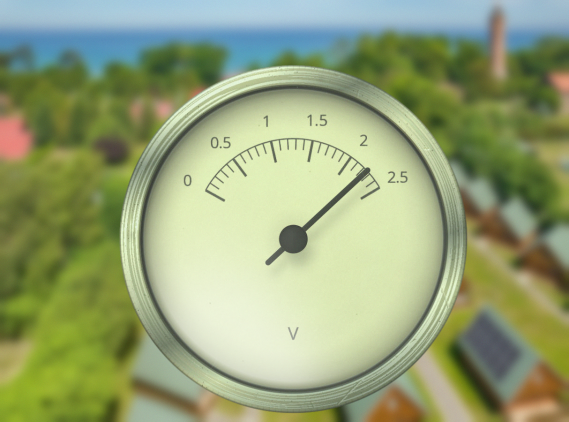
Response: 2.25V
